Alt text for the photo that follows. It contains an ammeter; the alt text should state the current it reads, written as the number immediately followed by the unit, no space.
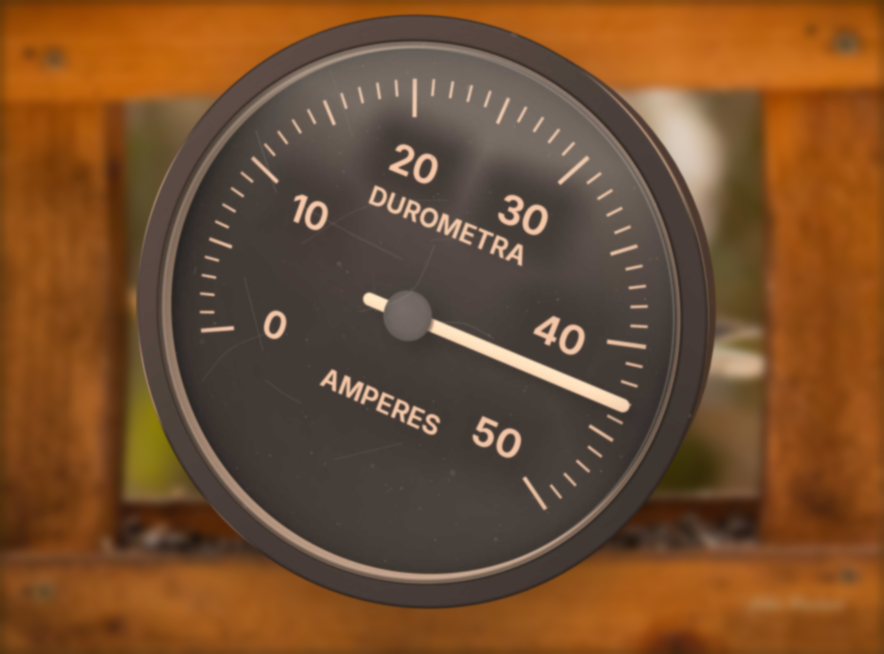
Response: 43A
